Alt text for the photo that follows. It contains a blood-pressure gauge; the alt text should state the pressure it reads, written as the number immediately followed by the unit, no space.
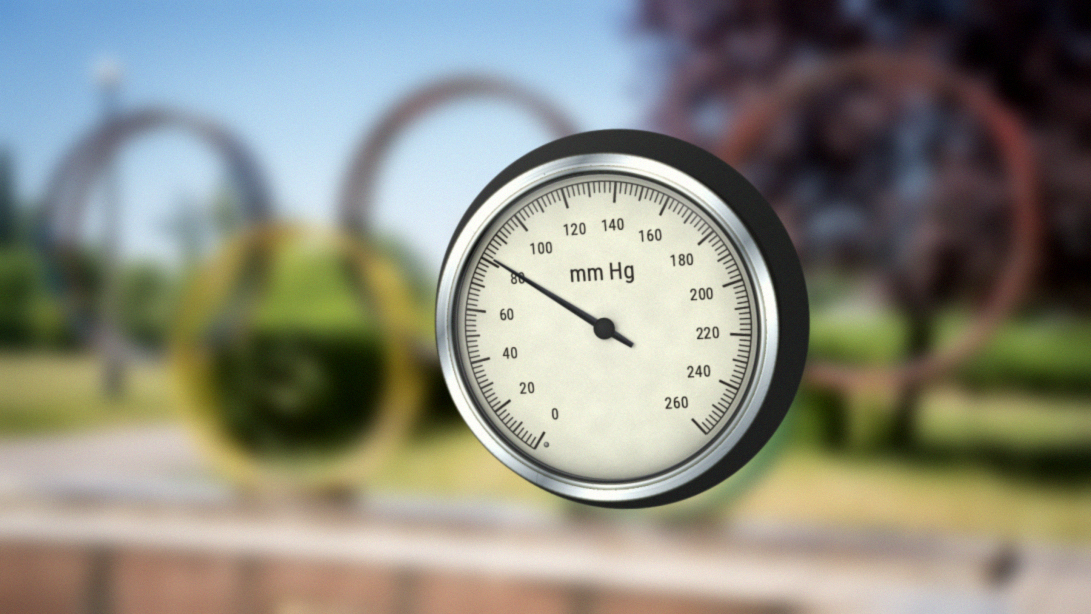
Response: 82mmHg
